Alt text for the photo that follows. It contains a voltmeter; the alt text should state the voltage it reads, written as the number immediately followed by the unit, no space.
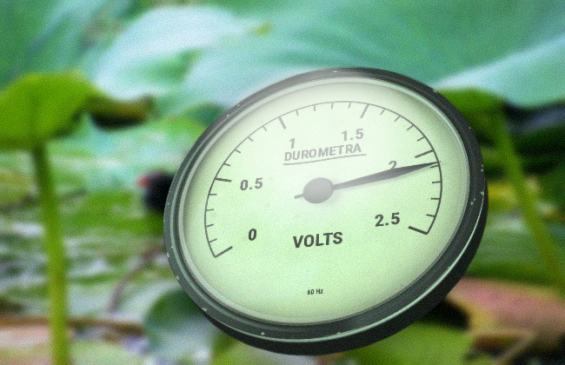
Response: 2.1V
